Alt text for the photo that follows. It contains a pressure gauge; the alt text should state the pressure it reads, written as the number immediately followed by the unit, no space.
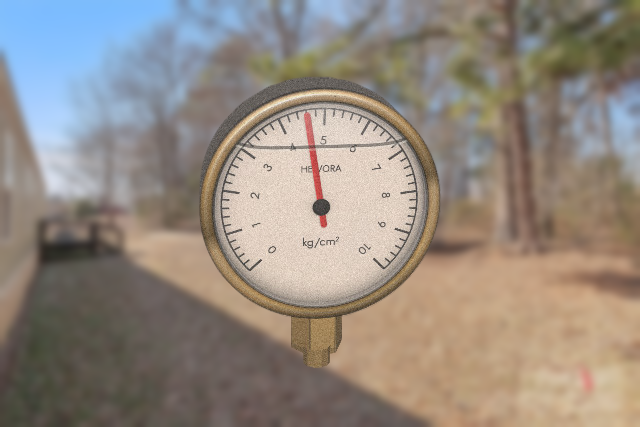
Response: 4.6kg/cm²
